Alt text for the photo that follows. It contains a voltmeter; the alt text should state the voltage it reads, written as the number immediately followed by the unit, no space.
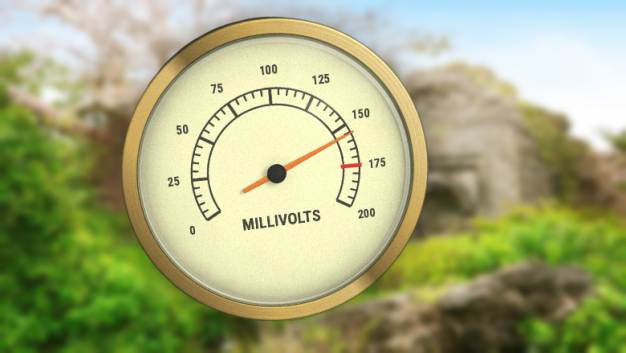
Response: 155mV
